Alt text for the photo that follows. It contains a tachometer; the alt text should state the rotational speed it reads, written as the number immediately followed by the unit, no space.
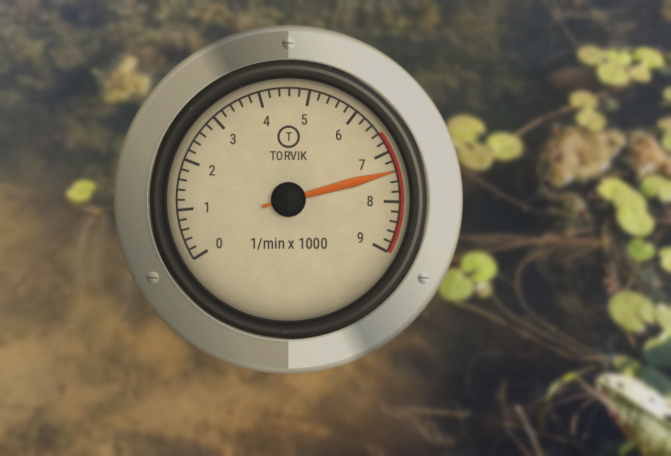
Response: 7400rpm
